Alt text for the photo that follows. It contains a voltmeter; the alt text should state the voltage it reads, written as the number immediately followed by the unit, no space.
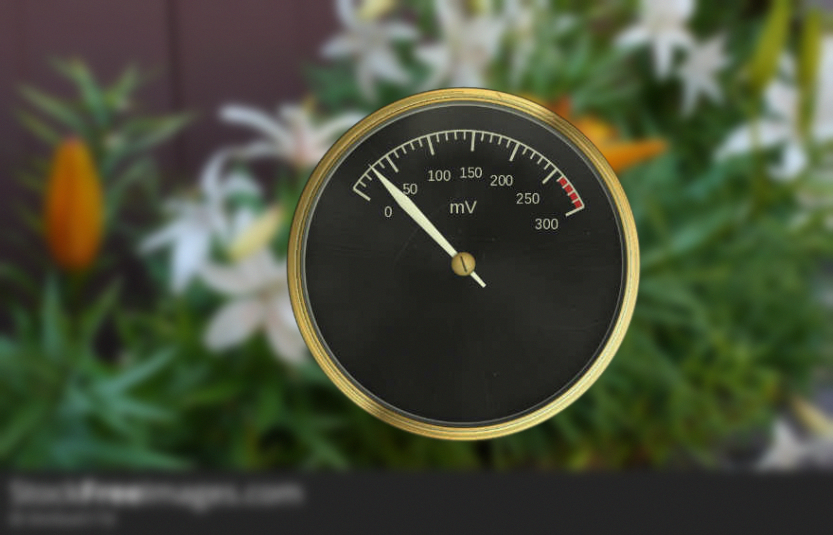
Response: 30mV
